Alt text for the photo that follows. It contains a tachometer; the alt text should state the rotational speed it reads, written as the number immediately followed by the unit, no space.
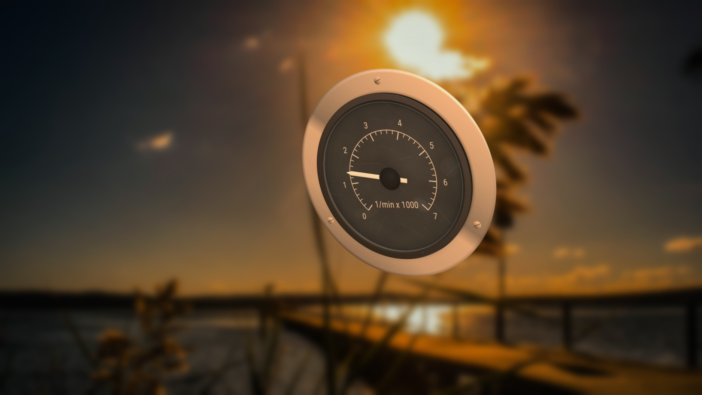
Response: 1400rpm
